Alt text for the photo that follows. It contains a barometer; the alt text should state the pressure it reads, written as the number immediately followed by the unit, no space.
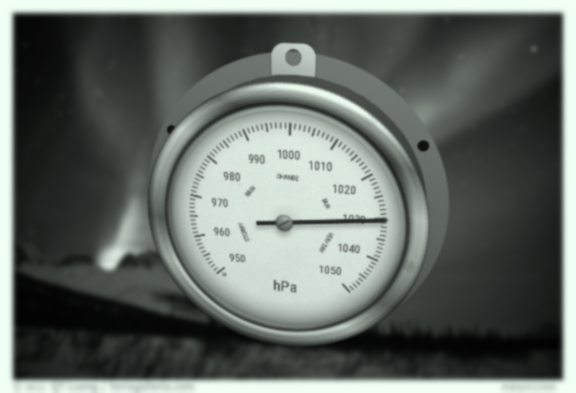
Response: 1030hPa
